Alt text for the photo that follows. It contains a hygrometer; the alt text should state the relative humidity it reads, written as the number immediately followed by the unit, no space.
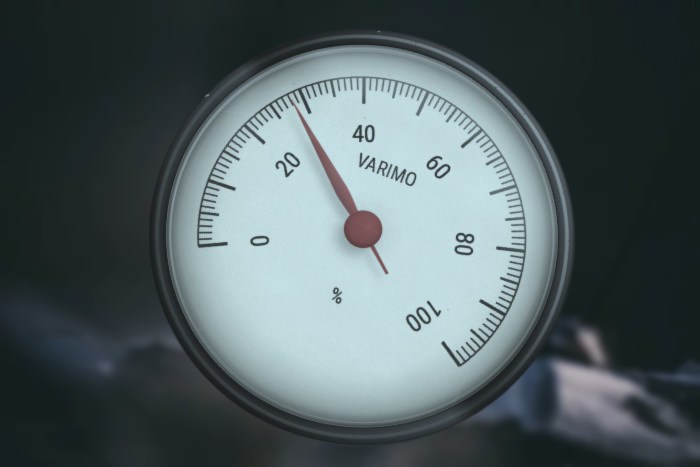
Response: 28%
